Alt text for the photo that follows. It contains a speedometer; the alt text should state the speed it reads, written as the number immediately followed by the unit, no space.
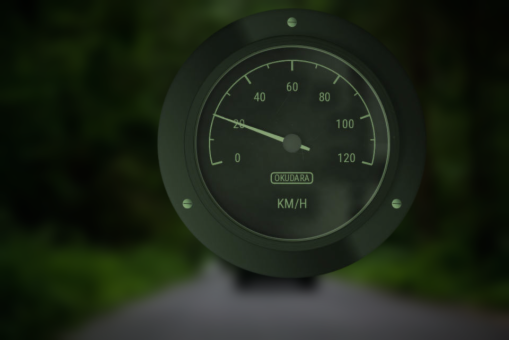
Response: 20km/h
